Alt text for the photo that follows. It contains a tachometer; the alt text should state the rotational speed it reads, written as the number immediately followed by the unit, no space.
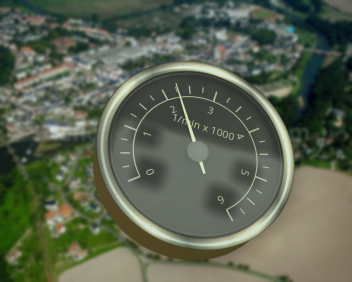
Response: 2250rpm
